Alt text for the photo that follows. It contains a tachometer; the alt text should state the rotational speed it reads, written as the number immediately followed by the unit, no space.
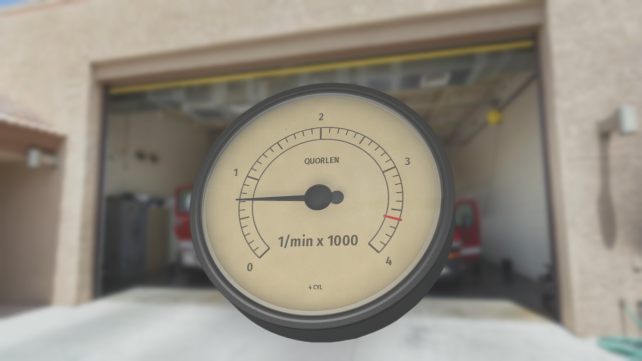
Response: 700rpm
